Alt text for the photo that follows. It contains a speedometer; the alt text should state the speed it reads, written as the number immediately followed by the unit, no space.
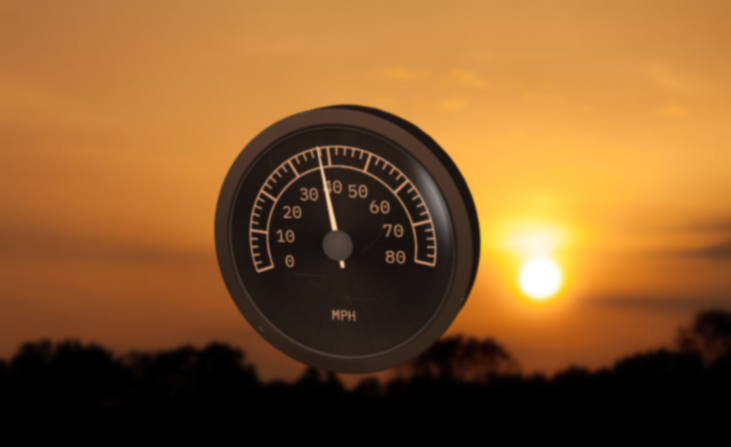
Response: 38mph
